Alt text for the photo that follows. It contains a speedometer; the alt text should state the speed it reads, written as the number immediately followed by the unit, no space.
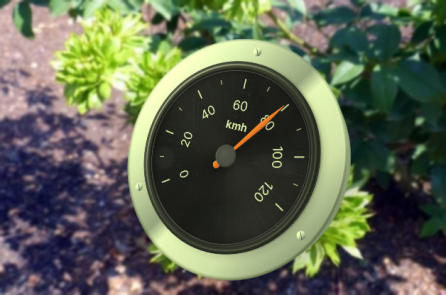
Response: 80km/h
